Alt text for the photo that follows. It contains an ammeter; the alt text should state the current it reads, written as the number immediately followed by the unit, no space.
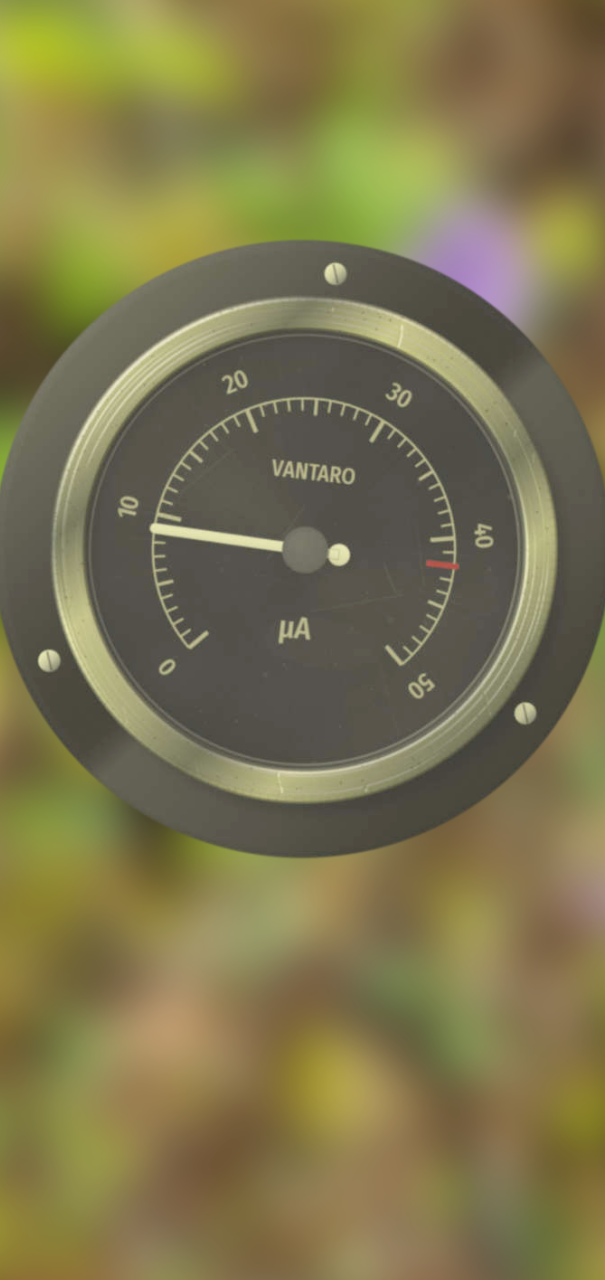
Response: 9µA
